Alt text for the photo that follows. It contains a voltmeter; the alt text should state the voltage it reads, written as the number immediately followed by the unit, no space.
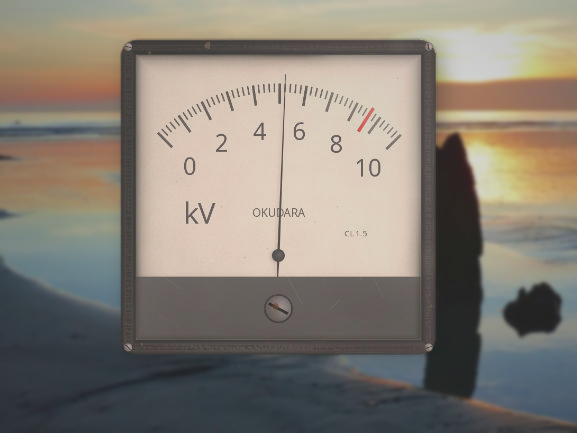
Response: 5.2kV
